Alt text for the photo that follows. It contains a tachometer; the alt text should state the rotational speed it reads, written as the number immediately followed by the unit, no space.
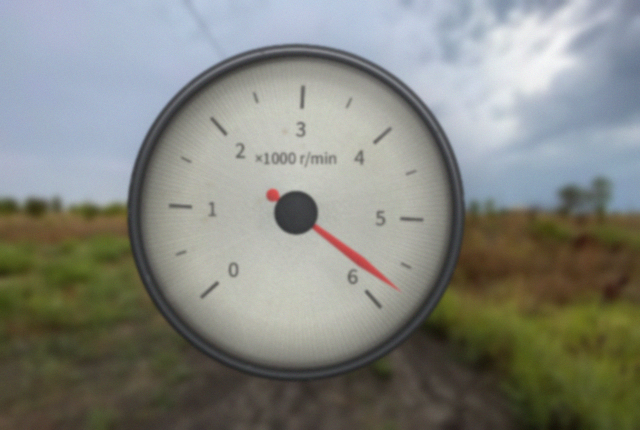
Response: 5750rpm
